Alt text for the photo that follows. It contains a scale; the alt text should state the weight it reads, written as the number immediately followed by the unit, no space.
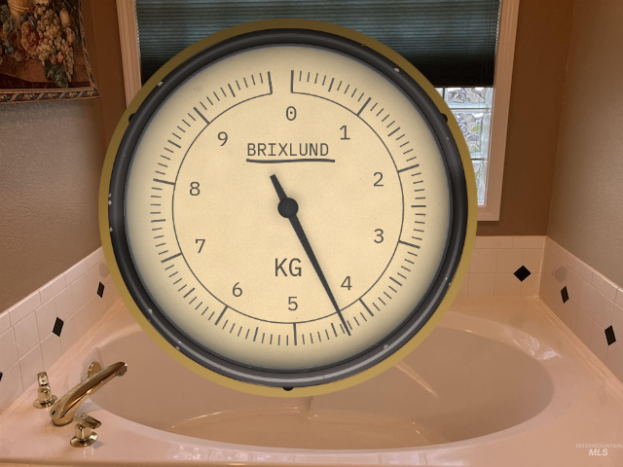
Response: 4.35kg
